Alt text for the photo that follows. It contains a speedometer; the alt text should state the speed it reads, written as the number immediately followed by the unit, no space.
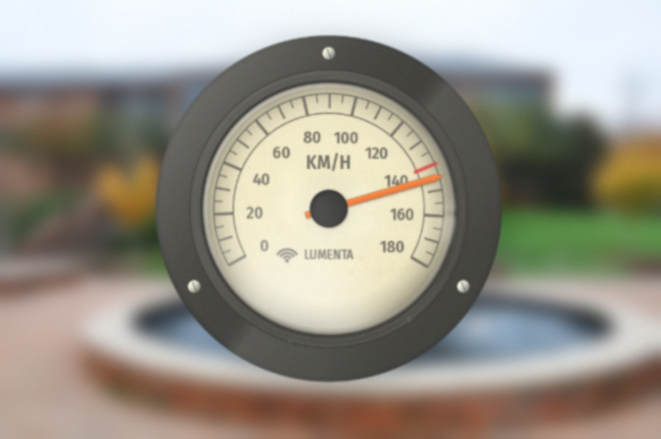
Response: 145km/h
